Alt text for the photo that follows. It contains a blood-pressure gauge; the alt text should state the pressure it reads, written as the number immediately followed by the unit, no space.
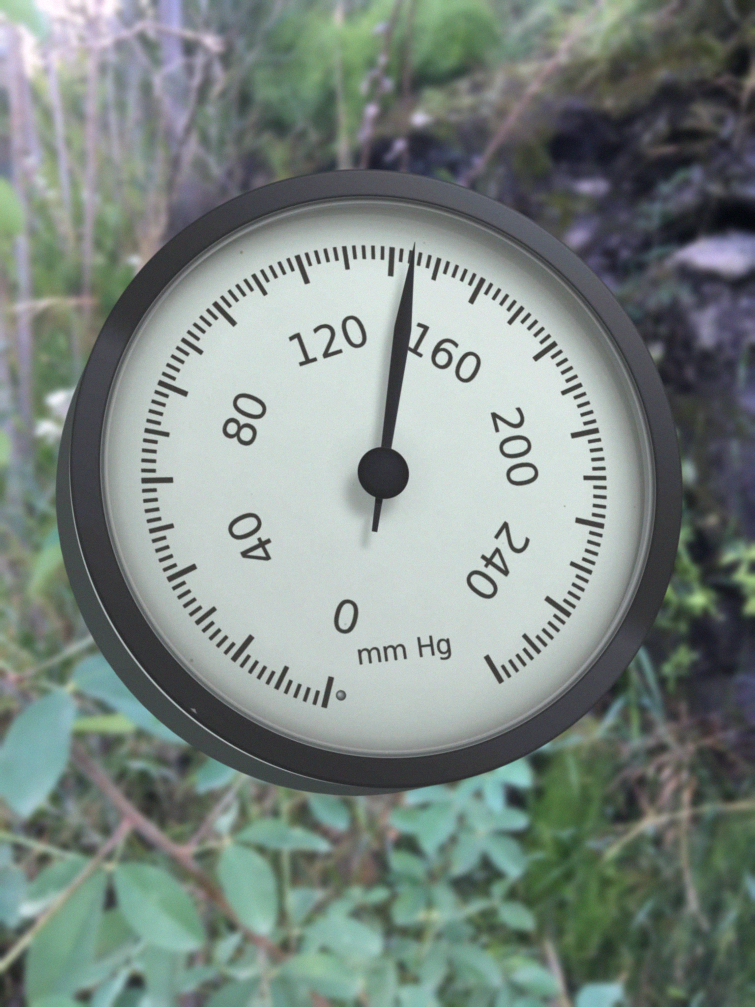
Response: 144mmHg
